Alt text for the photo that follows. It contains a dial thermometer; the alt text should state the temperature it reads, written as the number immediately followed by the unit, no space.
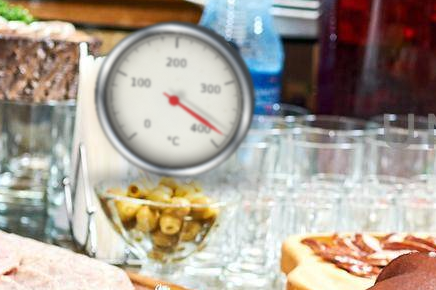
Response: 380°C
